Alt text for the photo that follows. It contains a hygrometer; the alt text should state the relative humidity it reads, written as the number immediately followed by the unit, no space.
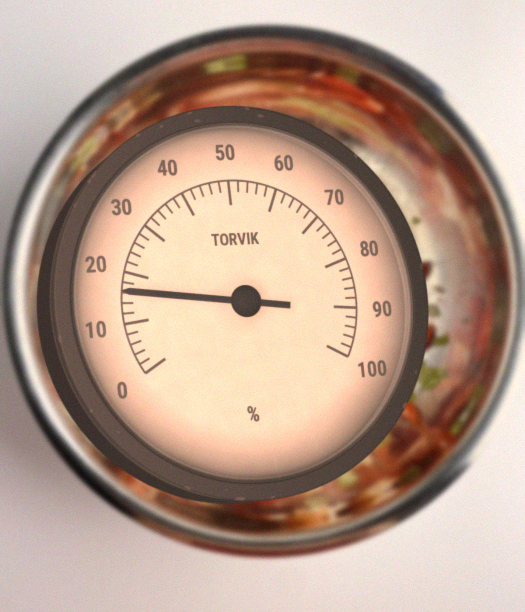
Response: 16%
